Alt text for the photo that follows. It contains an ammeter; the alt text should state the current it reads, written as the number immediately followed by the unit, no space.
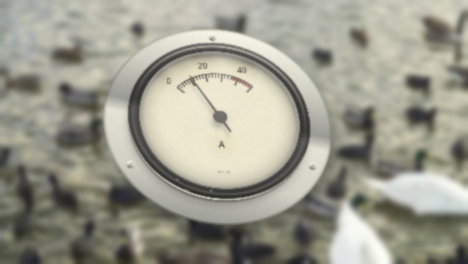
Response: 10A
